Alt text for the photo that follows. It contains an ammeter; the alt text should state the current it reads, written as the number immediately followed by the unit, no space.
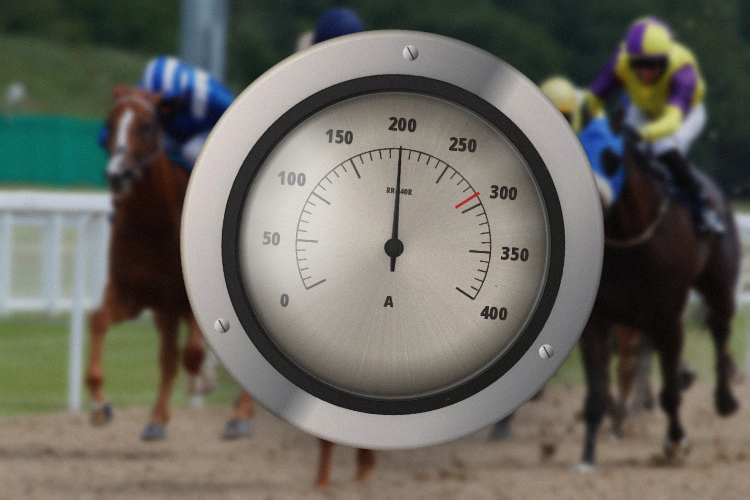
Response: 200A
